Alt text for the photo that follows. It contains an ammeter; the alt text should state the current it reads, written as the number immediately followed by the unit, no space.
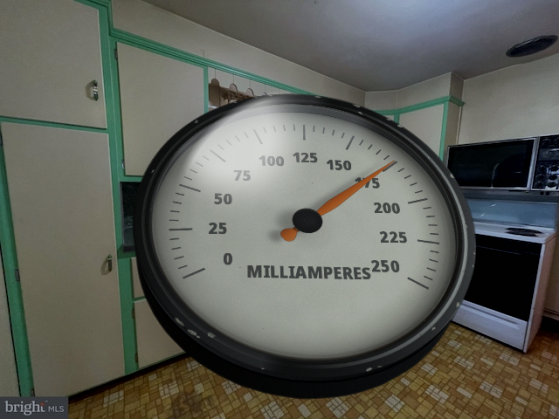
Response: 175mA
